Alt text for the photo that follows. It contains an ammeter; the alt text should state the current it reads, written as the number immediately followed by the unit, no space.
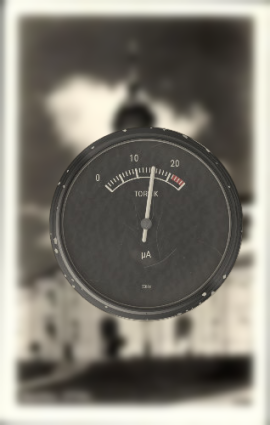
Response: 15µA
